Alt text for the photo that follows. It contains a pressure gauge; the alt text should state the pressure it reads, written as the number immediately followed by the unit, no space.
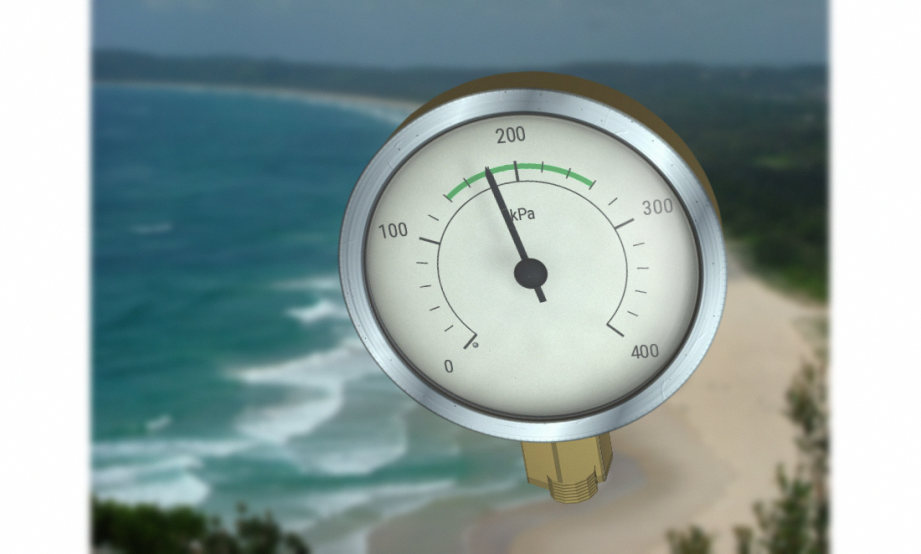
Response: 180kPa
